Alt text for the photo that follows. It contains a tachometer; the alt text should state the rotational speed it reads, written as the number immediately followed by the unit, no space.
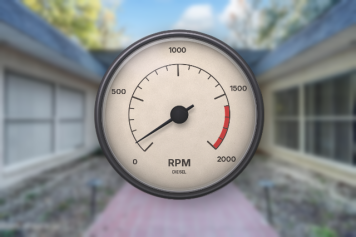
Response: 100rpm
